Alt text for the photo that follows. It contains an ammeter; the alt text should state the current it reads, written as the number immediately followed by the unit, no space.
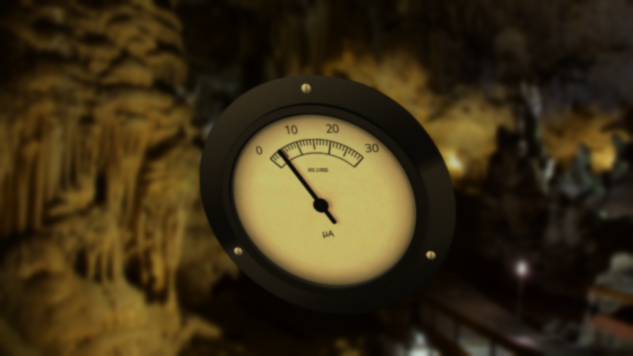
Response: 5µA
